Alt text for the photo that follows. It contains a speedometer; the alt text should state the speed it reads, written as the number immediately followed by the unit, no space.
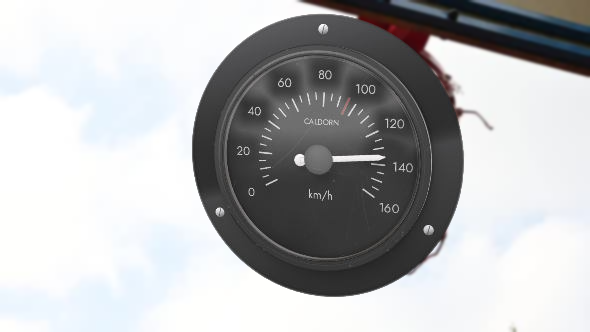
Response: 135km/h
